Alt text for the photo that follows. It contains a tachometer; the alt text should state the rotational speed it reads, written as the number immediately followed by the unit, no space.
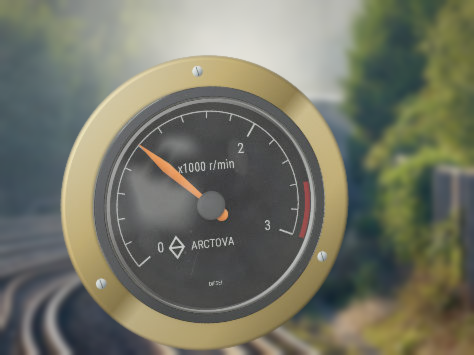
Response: 1000rpm
